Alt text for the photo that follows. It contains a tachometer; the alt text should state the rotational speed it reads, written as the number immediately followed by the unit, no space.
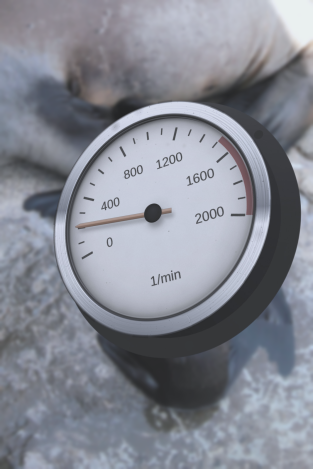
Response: 200rpm
